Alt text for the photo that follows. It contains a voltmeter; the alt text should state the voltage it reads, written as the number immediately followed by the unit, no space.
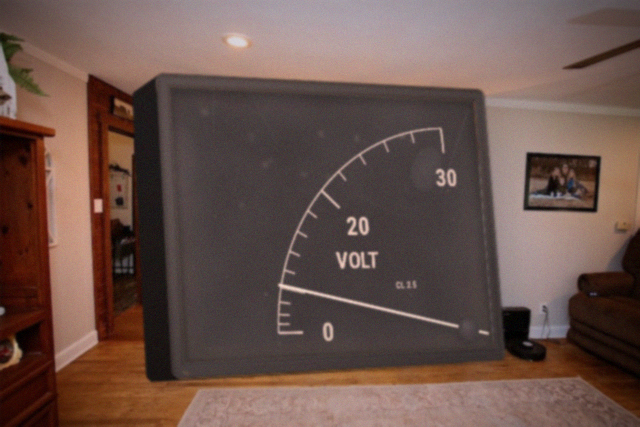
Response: 10V
